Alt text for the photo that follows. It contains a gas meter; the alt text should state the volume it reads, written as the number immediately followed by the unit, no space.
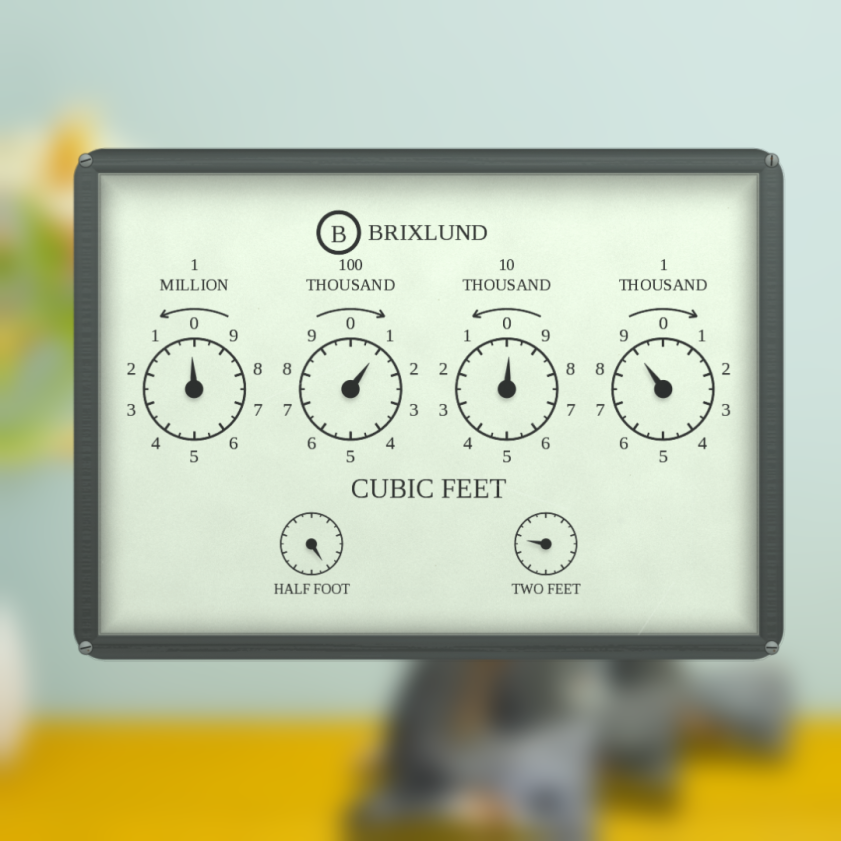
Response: 9900ft³
